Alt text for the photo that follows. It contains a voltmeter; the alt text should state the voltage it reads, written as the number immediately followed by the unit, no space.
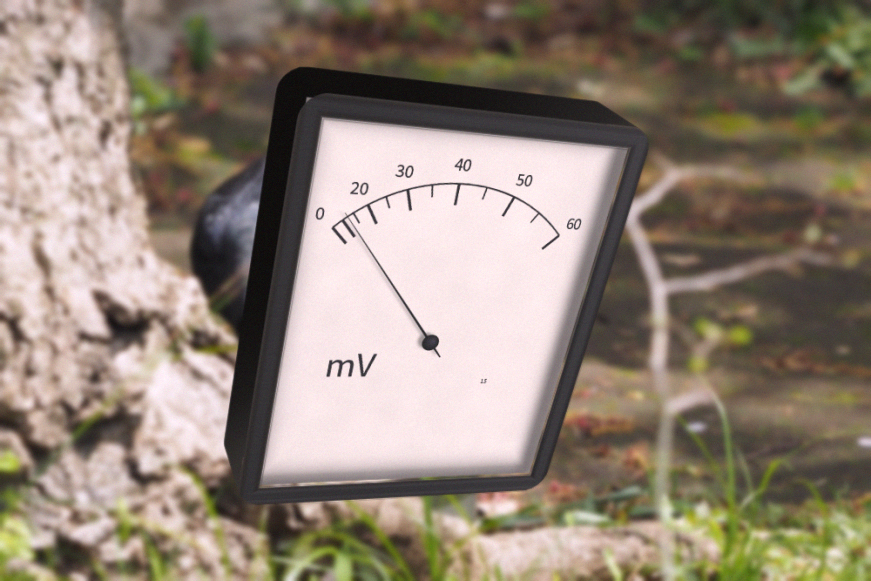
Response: 12.5mV
